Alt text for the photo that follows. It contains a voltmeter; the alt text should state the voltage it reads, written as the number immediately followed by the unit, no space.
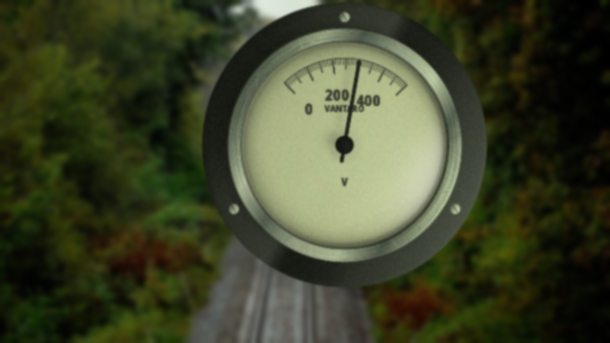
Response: 300V
